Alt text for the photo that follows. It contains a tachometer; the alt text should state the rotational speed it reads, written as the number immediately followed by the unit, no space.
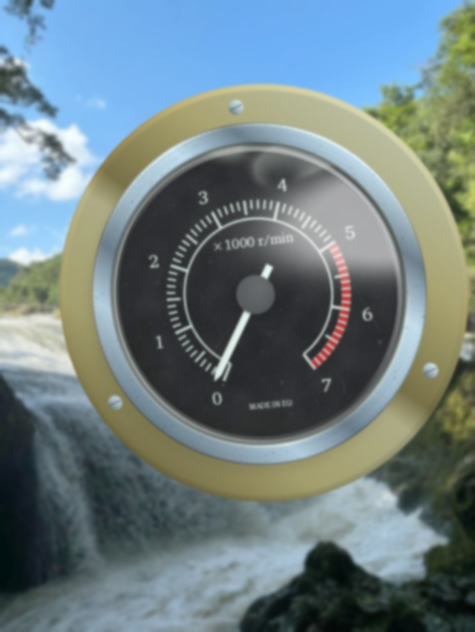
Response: 100rpm
